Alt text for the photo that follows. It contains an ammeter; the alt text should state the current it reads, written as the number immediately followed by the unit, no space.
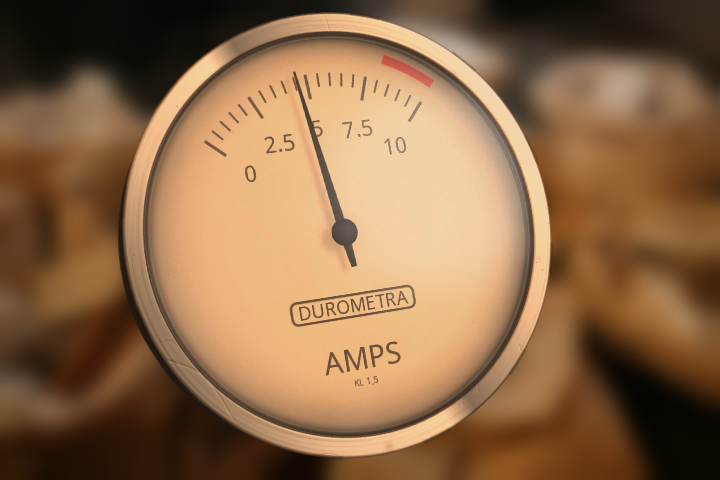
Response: 4.5A
